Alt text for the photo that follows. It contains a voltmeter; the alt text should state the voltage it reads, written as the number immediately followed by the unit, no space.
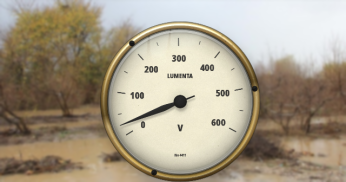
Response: 25V
